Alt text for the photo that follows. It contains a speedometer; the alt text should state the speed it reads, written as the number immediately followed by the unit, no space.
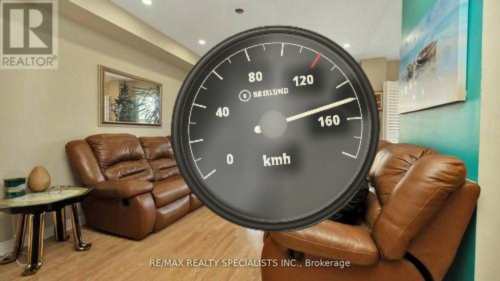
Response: 150km/h
